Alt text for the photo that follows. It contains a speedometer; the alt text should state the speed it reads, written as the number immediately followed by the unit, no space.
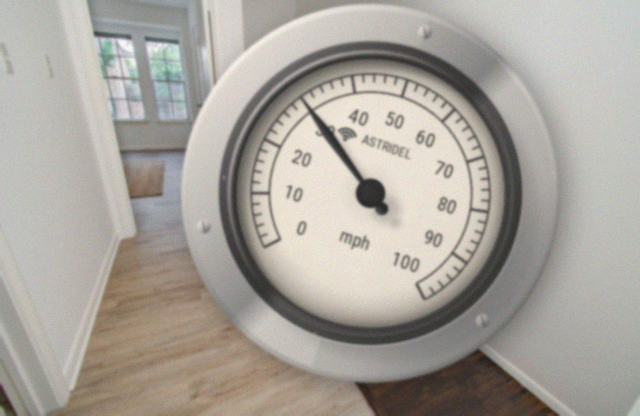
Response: 30mph
